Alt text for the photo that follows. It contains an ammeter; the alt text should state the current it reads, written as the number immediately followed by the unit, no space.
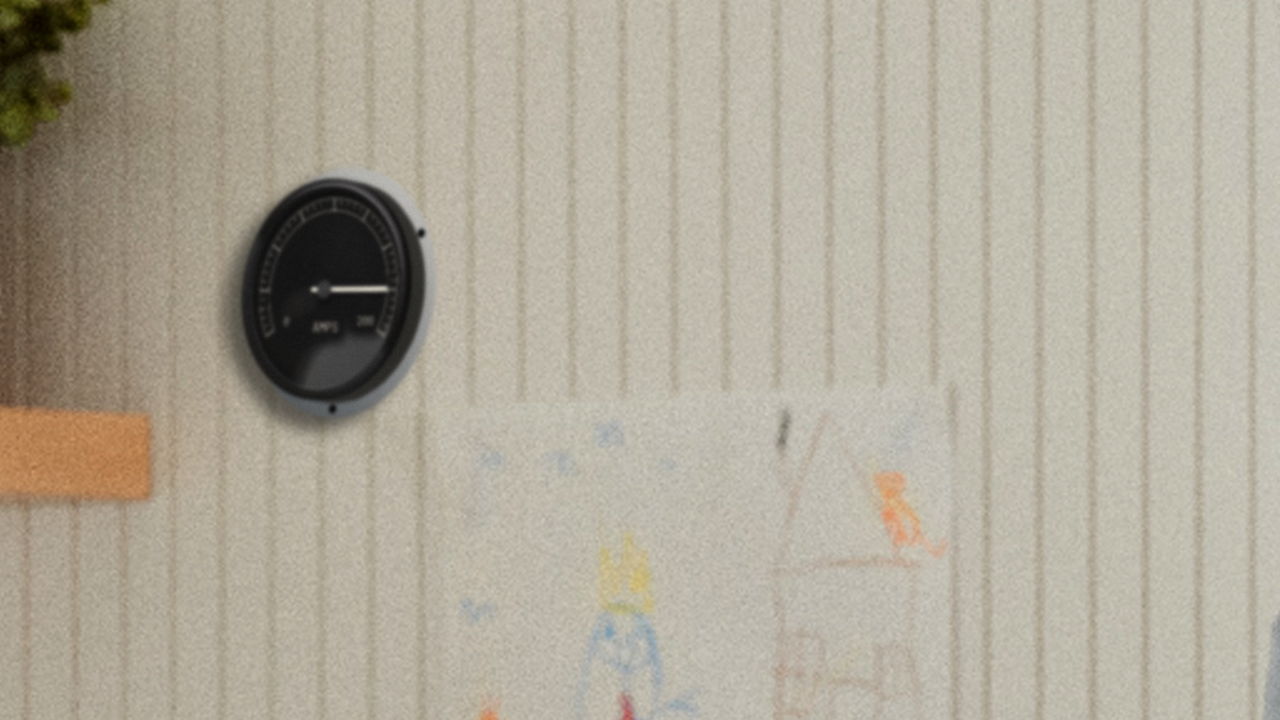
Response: 175A
